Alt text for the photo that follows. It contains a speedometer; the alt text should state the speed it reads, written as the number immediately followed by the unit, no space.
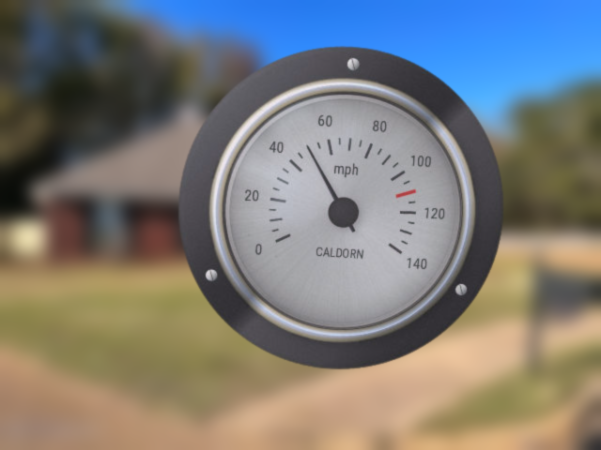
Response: 50mph
